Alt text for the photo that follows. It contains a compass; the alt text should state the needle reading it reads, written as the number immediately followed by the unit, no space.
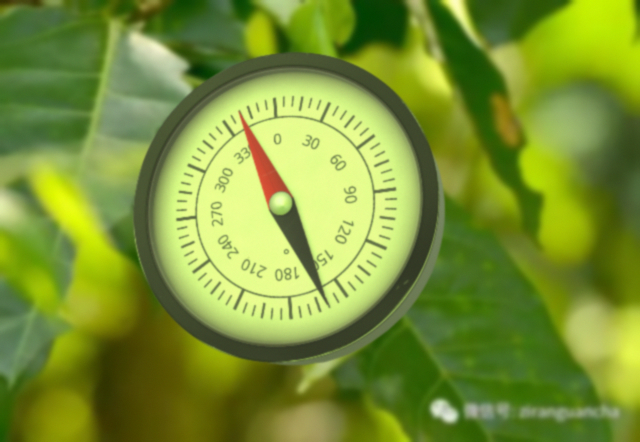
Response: 340°
